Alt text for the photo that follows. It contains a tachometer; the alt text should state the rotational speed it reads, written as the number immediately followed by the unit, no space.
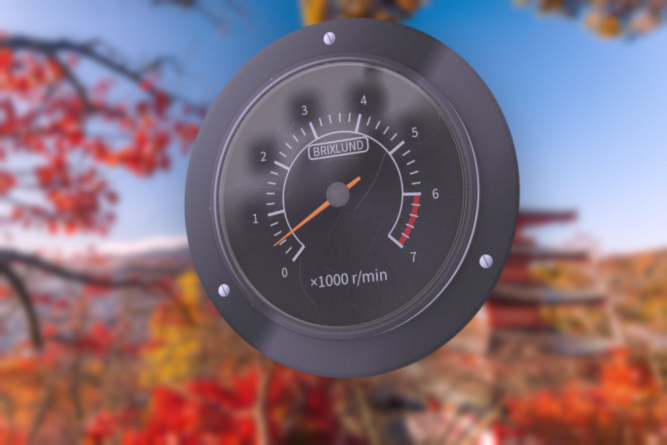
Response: 400rpm
